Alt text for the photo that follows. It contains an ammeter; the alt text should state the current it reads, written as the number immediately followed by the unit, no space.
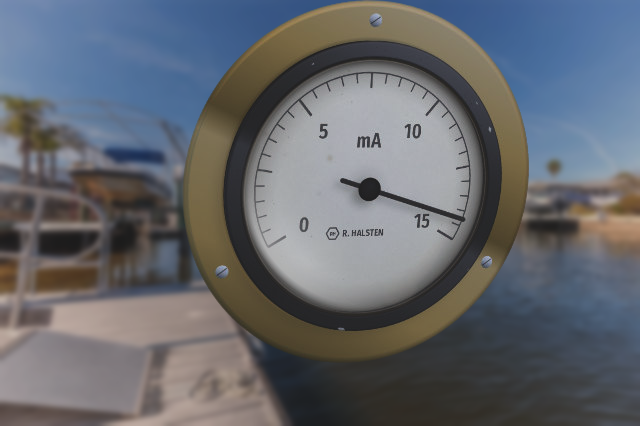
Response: 14.25mA
